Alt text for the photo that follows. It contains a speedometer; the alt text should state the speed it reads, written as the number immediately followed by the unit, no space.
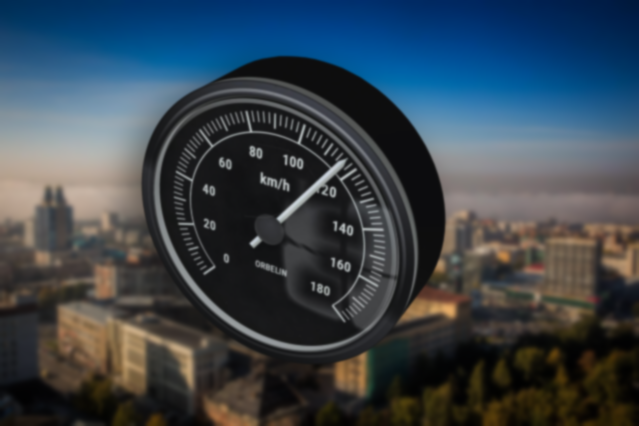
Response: 116km/h
